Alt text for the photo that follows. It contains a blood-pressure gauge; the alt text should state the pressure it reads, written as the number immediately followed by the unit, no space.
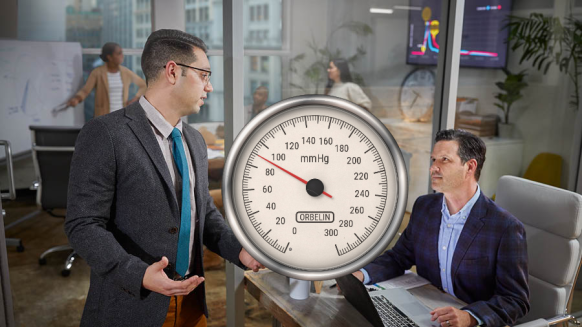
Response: 90mmHg
